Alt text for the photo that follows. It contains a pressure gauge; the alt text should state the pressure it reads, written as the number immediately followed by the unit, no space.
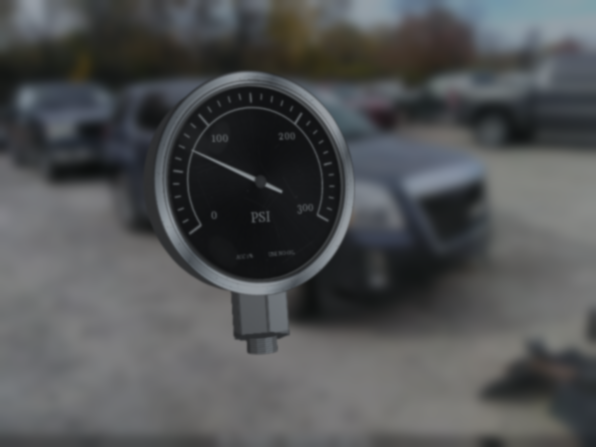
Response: 70psi
